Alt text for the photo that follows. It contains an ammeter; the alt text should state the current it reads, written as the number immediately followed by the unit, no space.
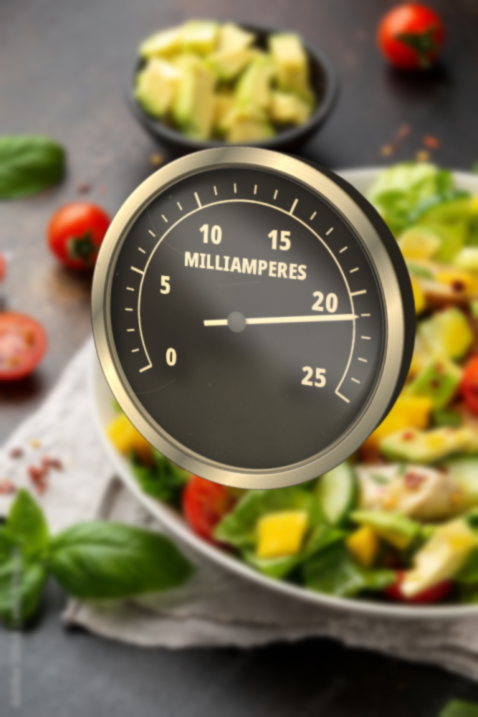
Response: 21mA
